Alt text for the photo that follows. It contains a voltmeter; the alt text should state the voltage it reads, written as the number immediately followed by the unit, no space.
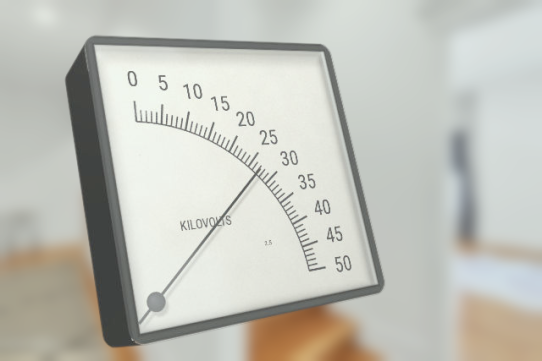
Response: 27kV
